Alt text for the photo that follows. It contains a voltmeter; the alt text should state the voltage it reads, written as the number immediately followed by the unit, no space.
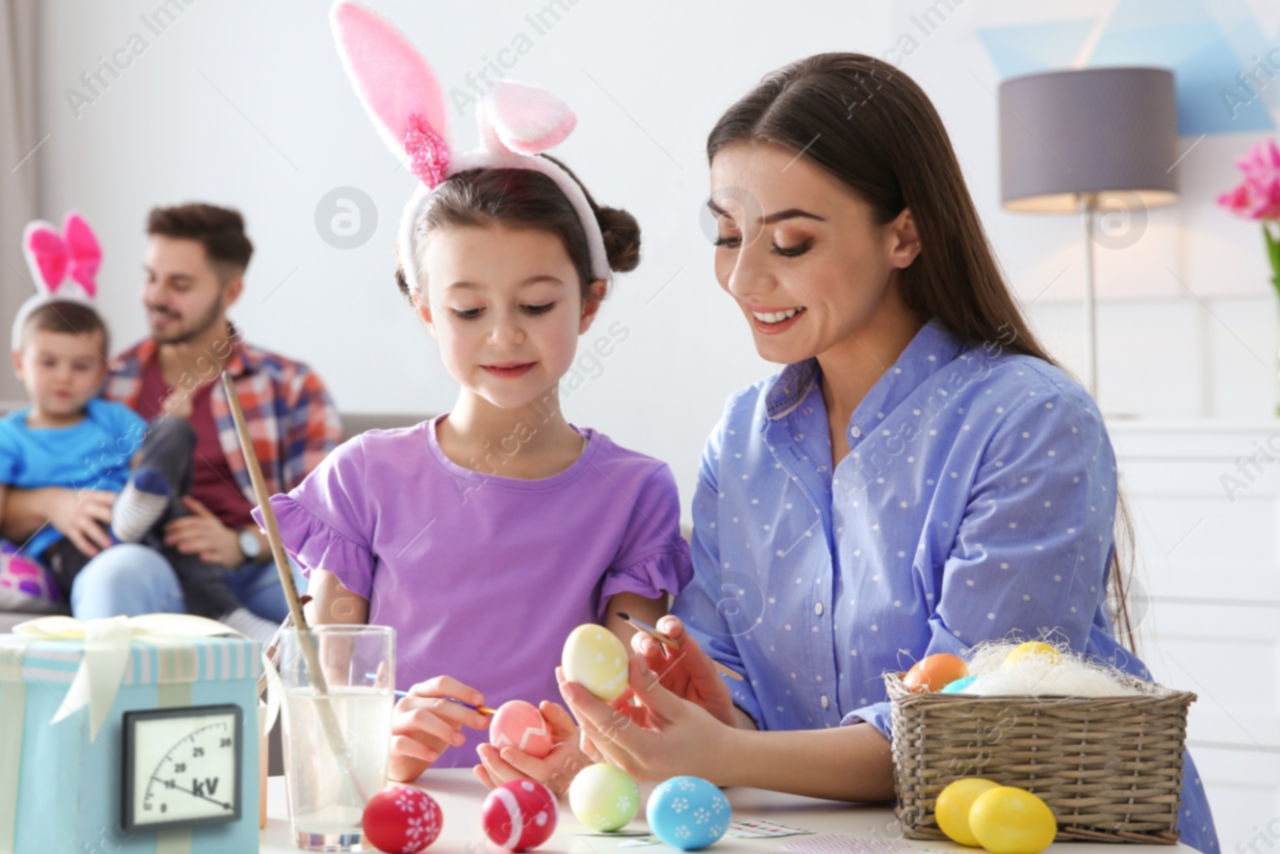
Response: 15kV
